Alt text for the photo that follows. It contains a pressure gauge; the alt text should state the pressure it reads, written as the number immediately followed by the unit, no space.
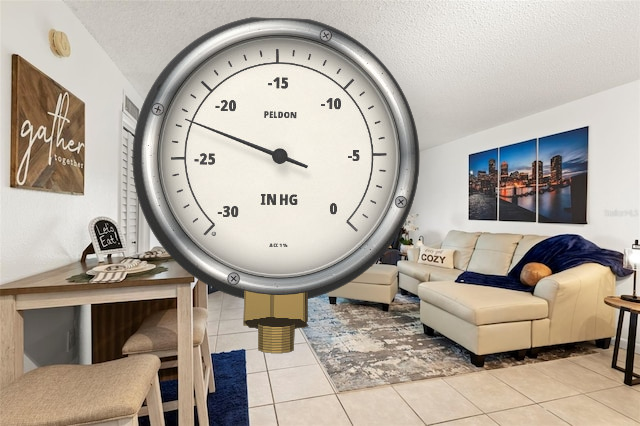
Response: -22.5inHg
